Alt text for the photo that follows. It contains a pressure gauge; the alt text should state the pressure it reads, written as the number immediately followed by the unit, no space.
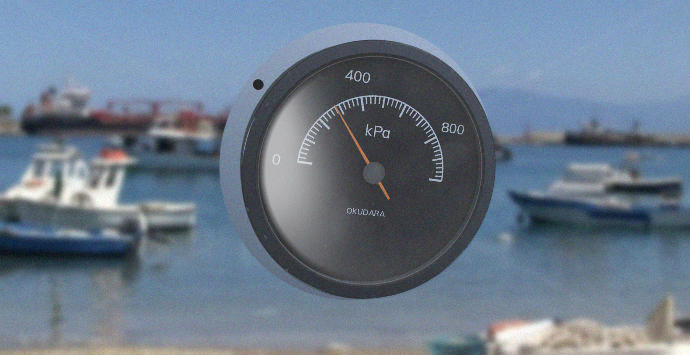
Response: 280kPa
